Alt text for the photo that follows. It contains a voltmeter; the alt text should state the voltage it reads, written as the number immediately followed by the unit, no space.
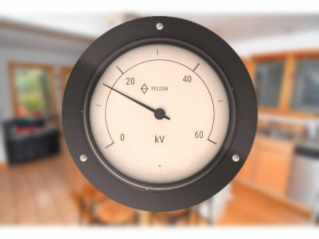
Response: 15kV
